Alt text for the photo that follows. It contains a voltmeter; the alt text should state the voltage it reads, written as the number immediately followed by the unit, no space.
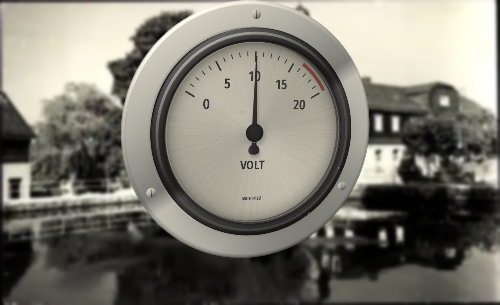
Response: 10V
